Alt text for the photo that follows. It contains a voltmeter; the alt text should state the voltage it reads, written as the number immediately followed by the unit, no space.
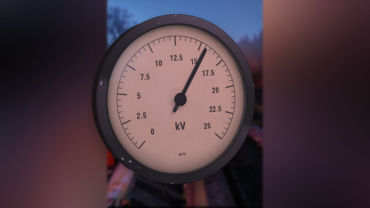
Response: 15.5kV
